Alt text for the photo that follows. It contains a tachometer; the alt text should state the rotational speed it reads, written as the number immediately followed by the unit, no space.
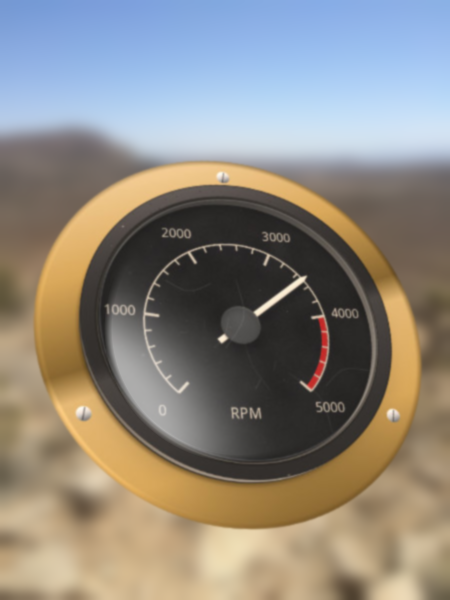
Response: 3500rpm
